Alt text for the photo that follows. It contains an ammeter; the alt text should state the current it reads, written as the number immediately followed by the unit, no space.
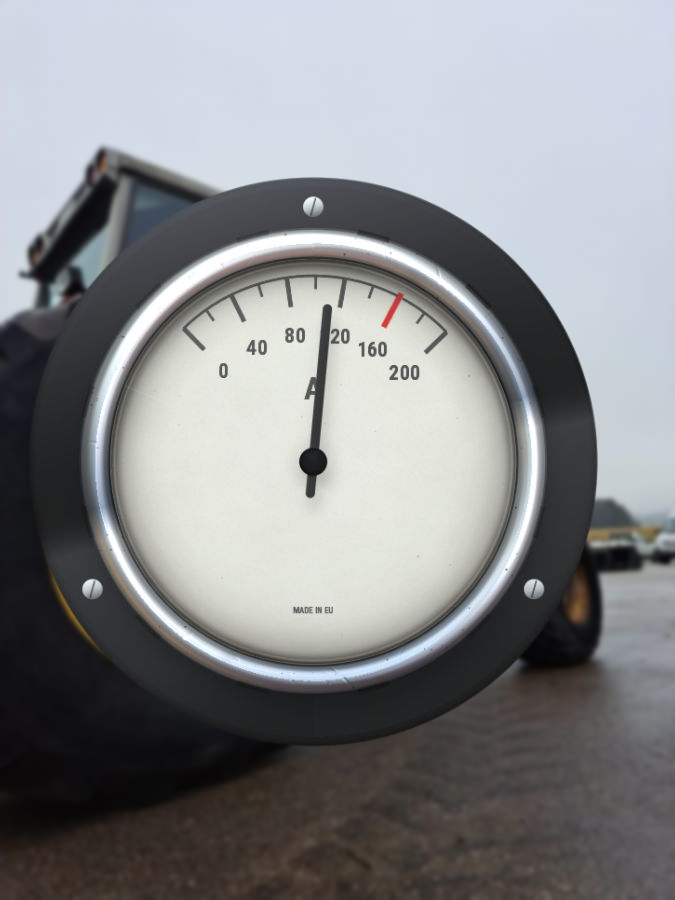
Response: 110A
